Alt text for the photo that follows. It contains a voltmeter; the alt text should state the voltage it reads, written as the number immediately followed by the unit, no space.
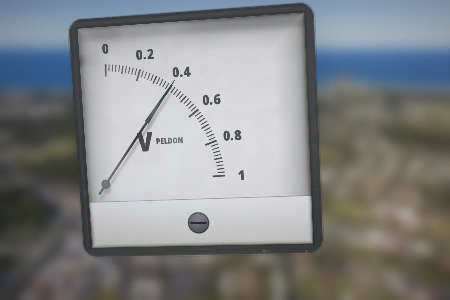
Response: 0.4V
